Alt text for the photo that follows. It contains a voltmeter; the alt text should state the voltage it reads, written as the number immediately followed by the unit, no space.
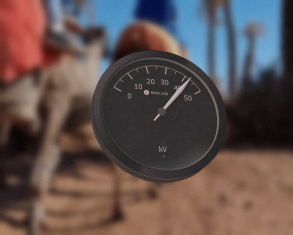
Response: 42.5kV
